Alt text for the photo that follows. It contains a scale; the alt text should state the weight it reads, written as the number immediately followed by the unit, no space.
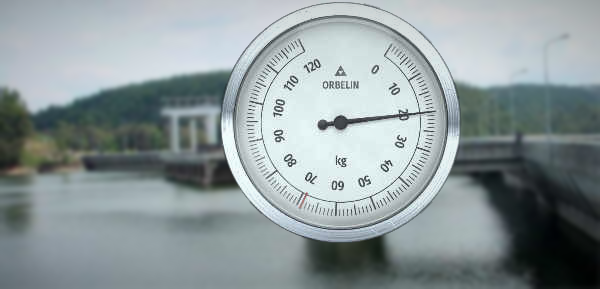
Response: 20kg
